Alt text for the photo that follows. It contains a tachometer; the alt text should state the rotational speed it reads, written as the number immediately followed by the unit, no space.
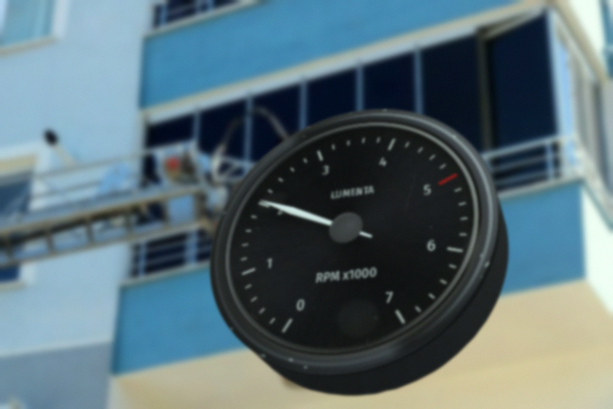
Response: 2000rpm
